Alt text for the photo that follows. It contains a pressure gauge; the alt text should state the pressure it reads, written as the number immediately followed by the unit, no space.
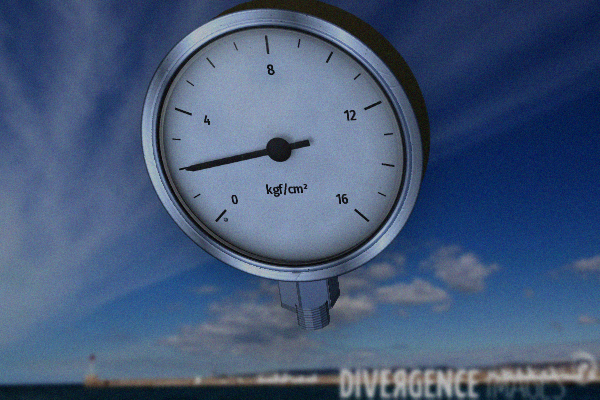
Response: 2kg/cm²
